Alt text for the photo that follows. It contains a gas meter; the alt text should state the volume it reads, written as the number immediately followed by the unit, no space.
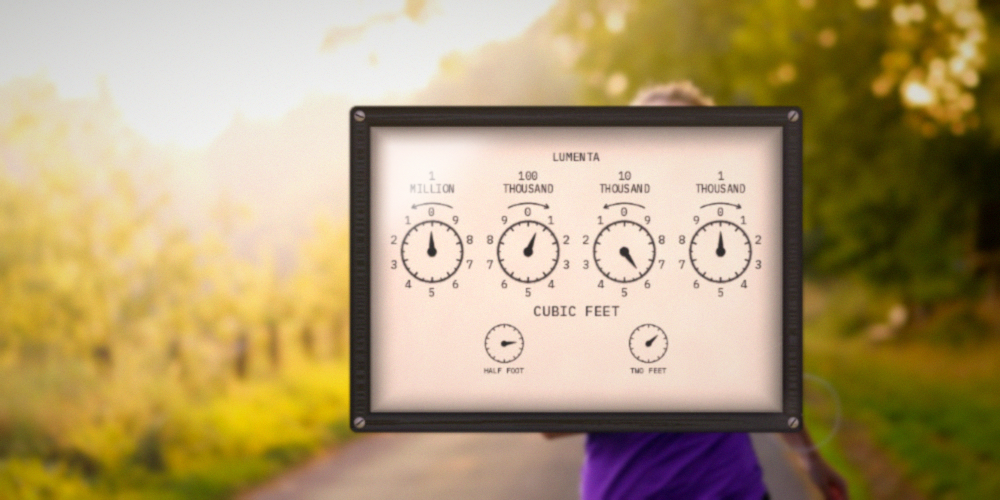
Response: 6000ft³
